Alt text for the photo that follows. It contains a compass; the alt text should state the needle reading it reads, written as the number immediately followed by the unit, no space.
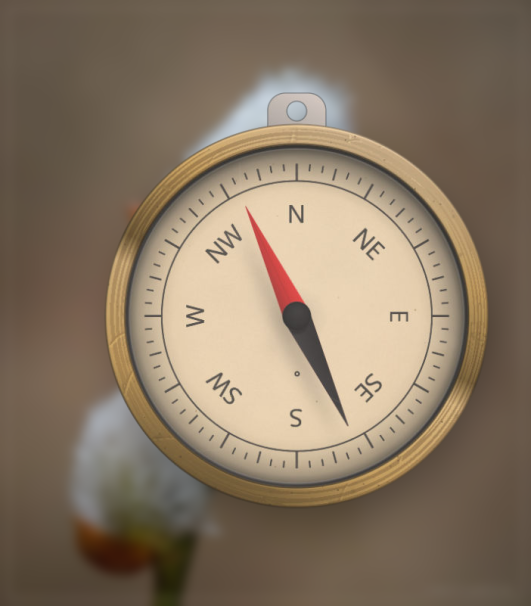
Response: 335°
